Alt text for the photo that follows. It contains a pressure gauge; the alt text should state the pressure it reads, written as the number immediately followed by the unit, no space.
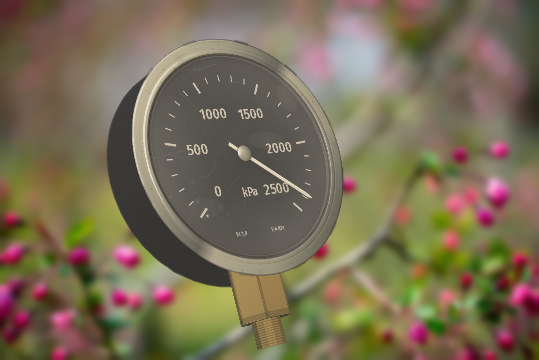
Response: 2400kPa
